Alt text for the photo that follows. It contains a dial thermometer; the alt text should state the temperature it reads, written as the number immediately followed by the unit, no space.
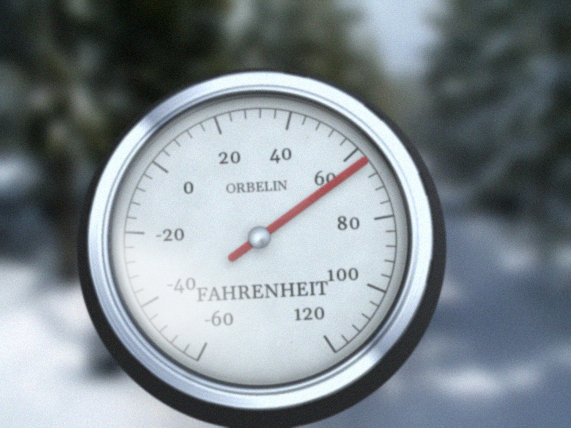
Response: 64°F
